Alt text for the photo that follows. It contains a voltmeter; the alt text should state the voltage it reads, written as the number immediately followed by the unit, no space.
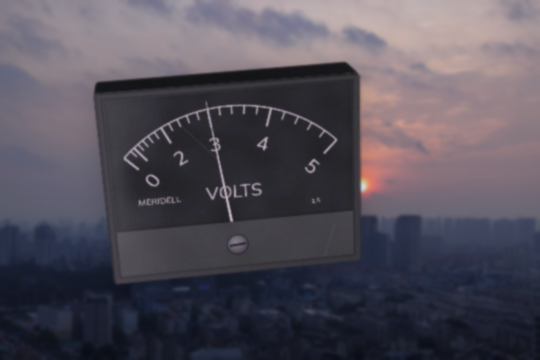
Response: 3V
